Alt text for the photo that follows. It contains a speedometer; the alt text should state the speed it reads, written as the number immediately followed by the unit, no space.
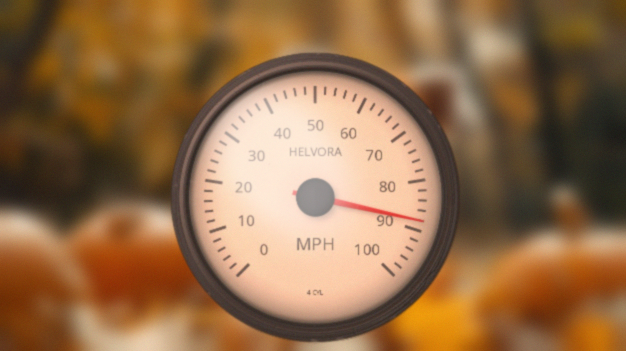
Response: 88mph
